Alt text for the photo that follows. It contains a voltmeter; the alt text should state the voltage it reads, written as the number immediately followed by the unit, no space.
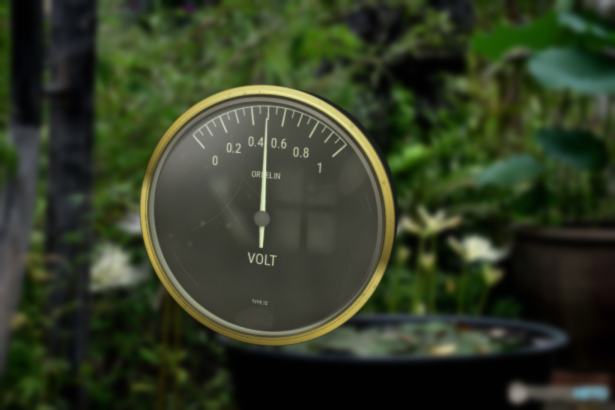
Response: 0.5V
